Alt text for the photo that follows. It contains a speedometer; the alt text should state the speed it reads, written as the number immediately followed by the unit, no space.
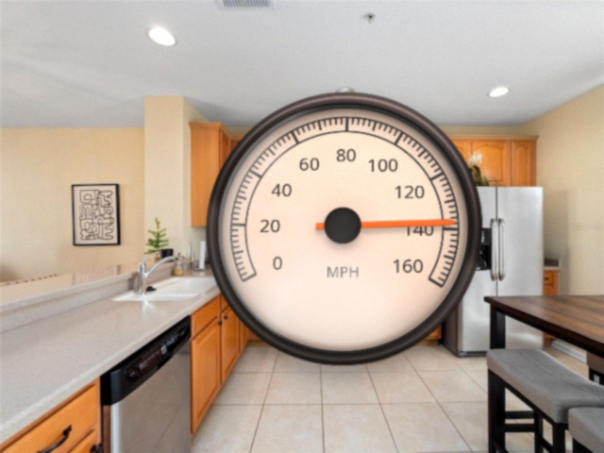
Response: 138mph
